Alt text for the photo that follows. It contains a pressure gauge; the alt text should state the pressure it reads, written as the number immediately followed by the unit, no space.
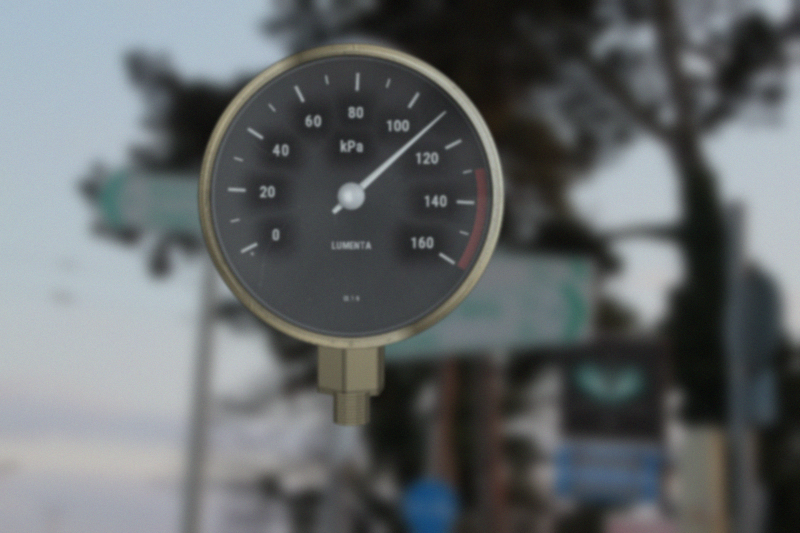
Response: 110kPa
